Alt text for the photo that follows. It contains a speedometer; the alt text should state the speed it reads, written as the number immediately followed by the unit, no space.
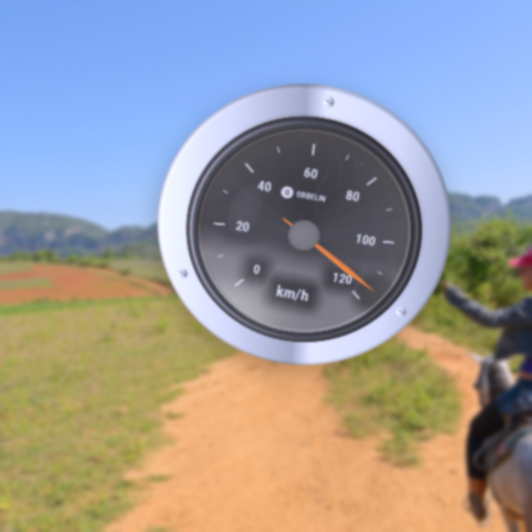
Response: 115km/h
